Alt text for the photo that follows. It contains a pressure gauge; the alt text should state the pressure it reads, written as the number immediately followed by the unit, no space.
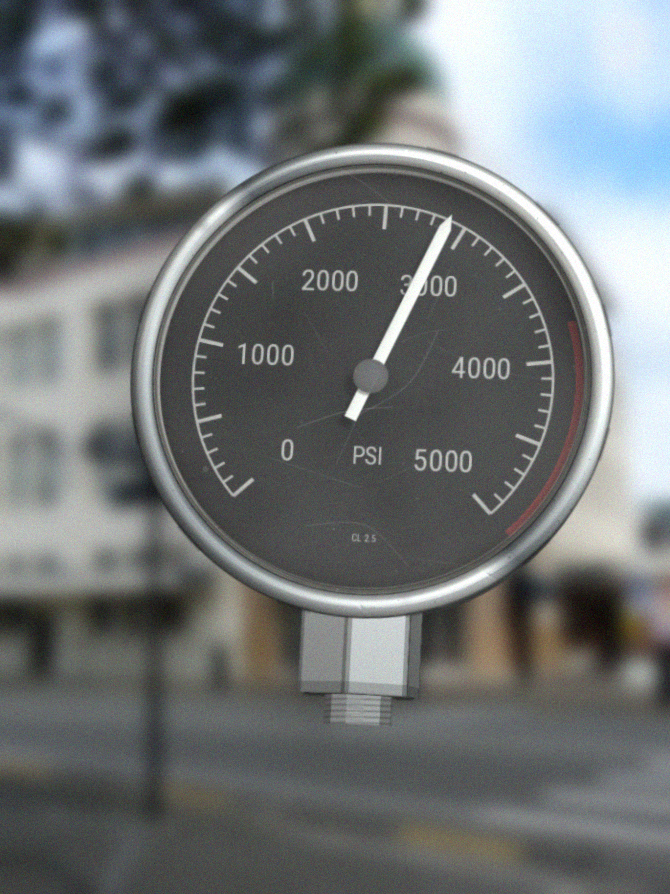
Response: 2900psi
